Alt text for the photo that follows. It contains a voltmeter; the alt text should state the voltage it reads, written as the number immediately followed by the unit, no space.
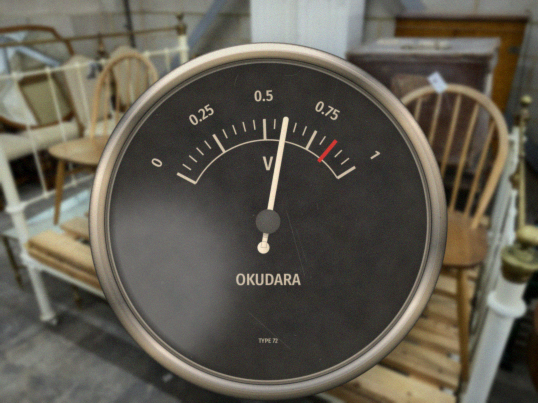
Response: 0.6V
